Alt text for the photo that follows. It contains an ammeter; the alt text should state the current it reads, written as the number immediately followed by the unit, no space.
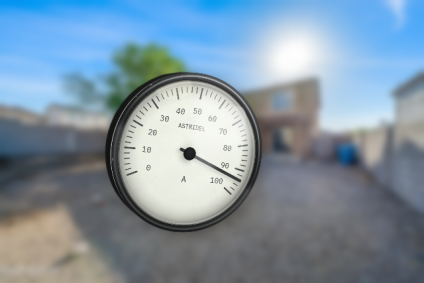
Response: 94A
